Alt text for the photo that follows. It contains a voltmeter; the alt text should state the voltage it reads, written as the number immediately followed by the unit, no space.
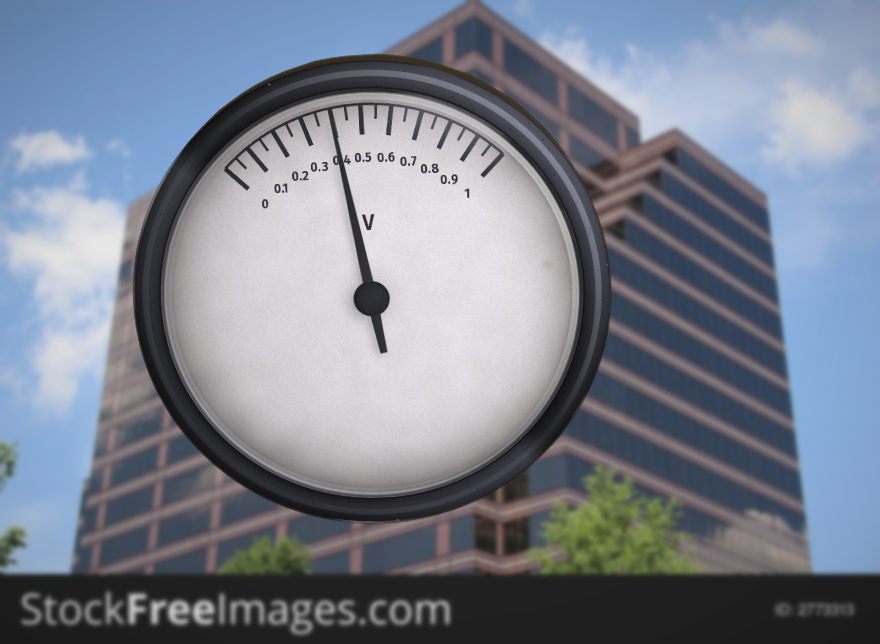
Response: 0.4V
